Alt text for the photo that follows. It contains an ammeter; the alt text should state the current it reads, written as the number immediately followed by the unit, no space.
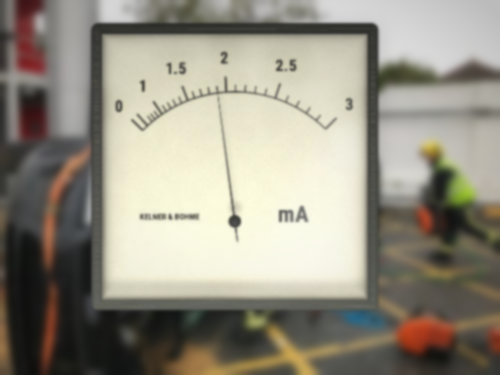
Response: 1.9mA
